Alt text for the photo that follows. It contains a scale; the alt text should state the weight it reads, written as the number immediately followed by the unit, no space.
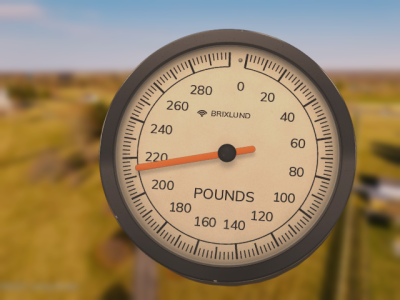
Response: 214lb
